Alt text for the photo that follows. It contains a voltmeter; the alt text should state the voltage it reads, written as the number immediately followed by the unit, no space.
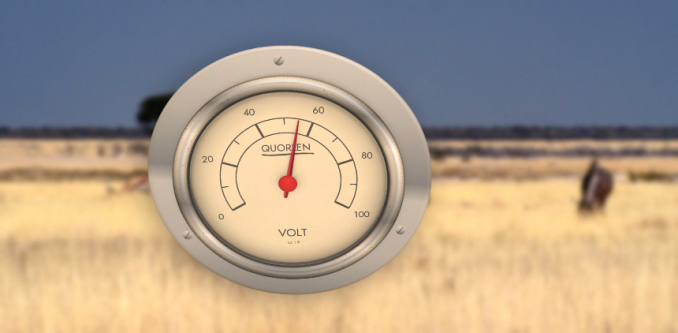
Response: 55V
